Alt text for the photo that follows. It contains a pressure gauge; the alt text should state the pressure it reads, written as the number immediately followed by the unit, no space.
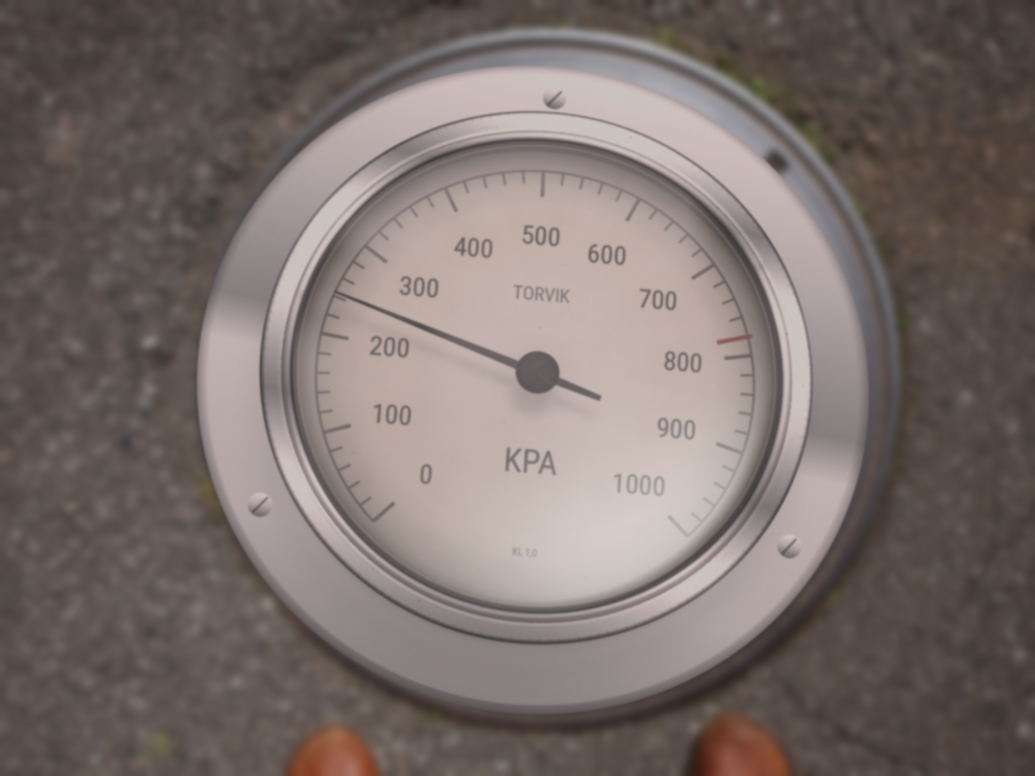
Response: 240kPa
